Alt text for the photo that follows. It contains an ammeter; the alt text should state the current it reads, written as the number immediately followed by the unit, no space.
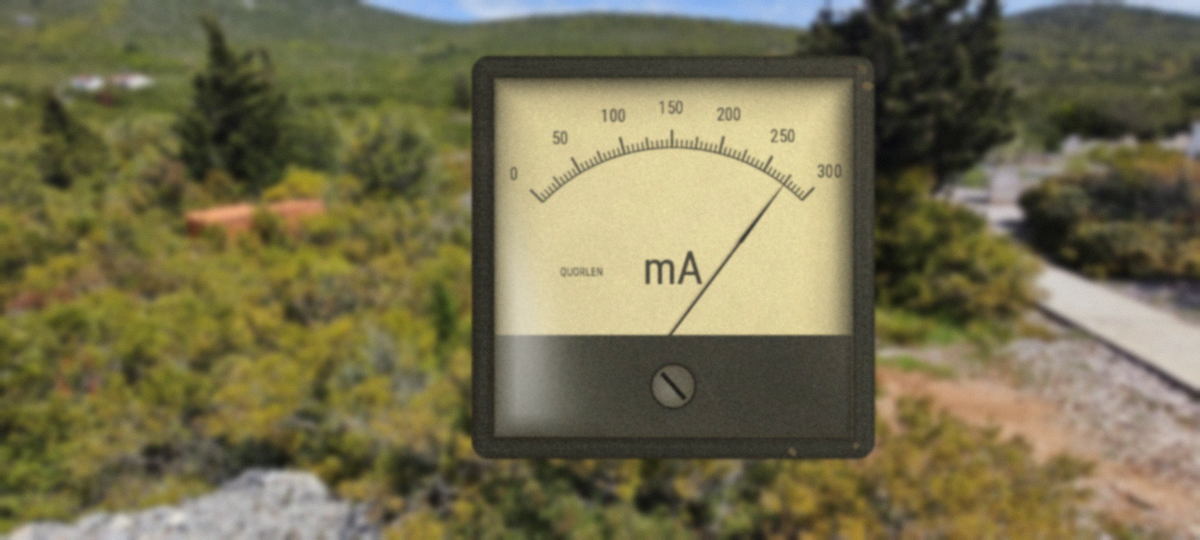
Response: 275mA
